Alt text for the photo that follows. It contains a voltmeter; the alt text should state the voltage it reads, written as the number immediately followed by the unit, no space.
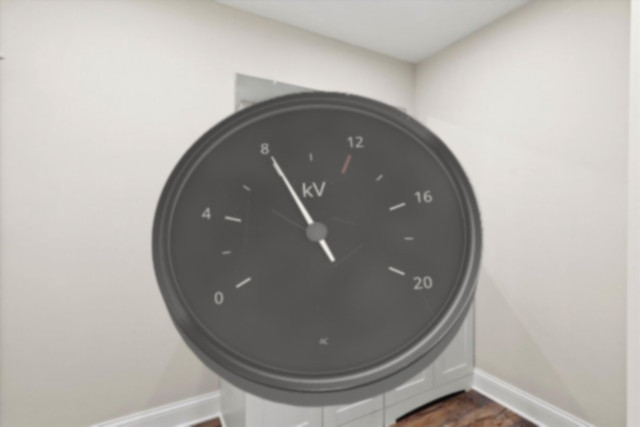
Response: 8kV
